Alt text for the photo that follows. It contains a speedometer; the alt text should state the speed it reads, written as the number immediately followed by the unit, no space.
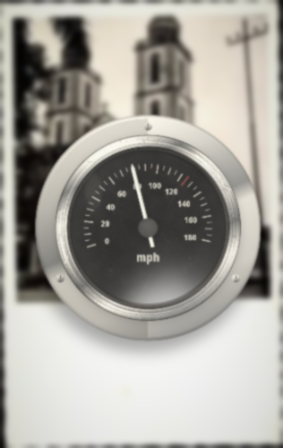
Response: 80mph
